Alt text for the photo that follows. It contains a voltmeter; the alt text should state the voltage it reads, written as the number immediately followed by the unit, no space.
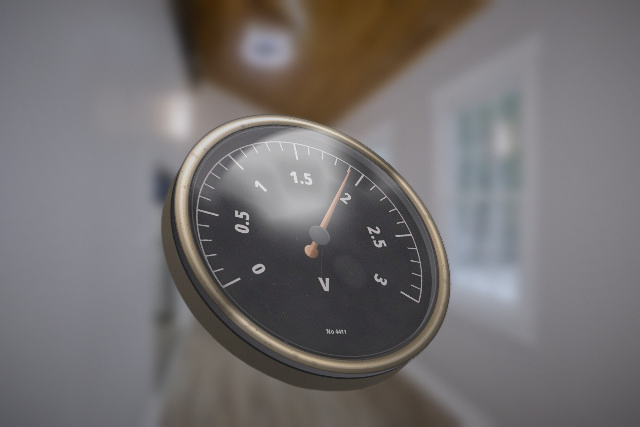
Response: 1.9V
